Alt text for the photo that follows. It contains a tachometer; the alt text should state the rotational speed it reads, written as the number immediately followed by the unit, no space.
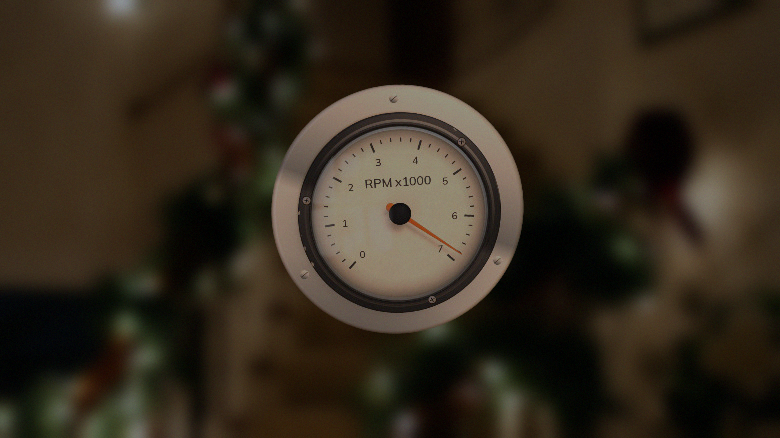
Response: 6800rpm
